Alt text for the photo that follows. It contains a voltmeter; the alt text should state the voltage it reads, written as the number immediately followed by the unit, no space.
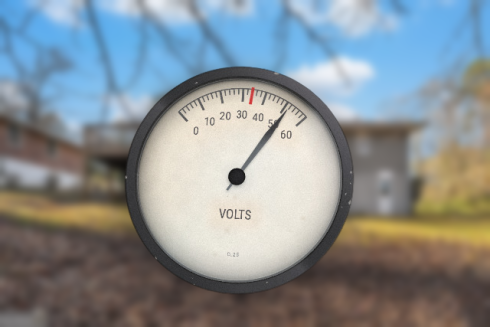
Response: 52V
